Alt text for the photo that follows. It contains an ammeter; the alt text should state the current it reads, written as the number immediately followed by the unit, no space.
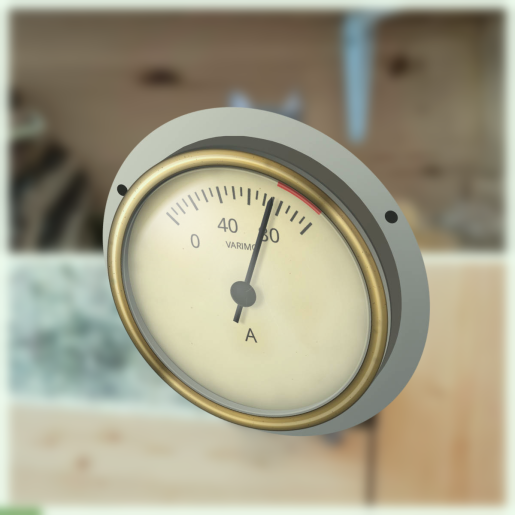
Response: 75A
